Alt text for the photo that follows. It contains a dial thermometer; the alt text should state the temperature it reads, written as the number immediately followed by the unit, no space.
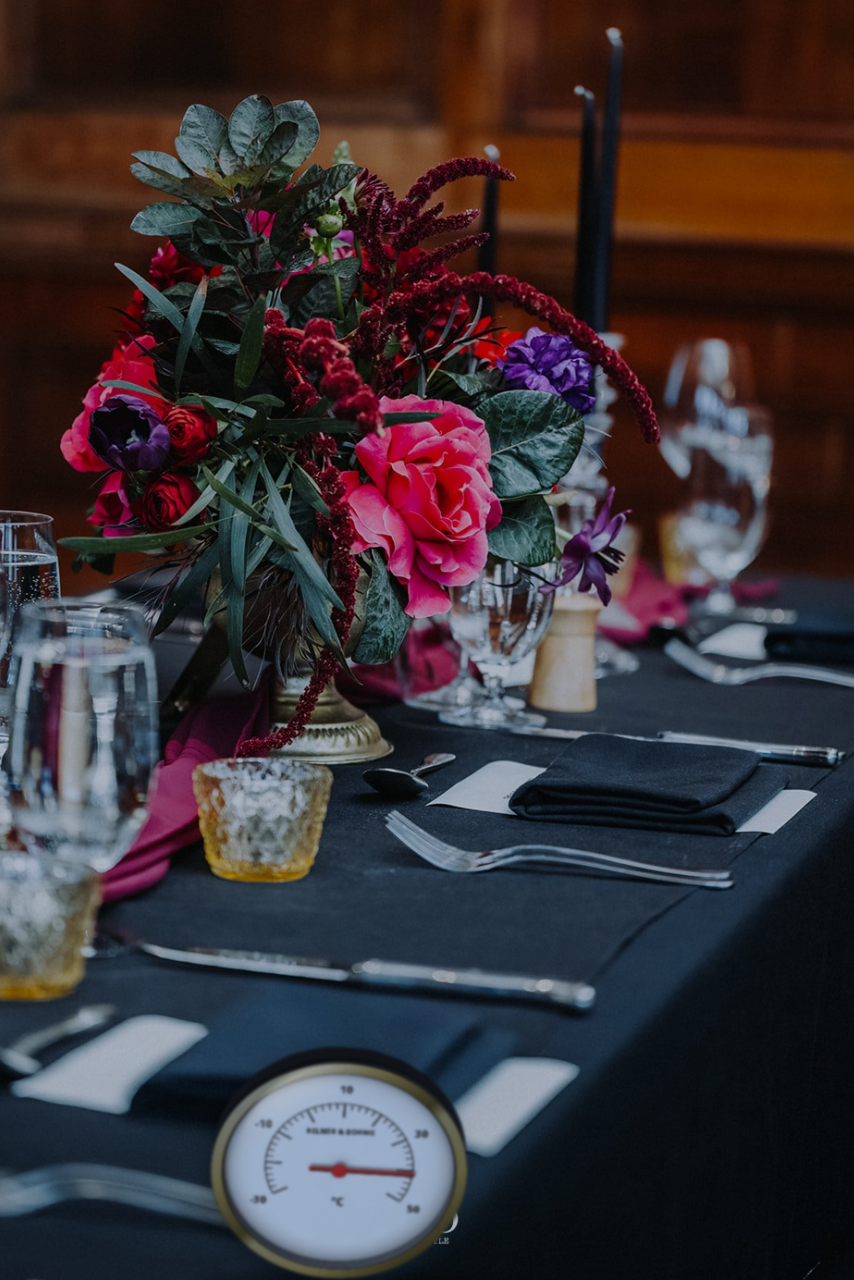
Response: 40°C
